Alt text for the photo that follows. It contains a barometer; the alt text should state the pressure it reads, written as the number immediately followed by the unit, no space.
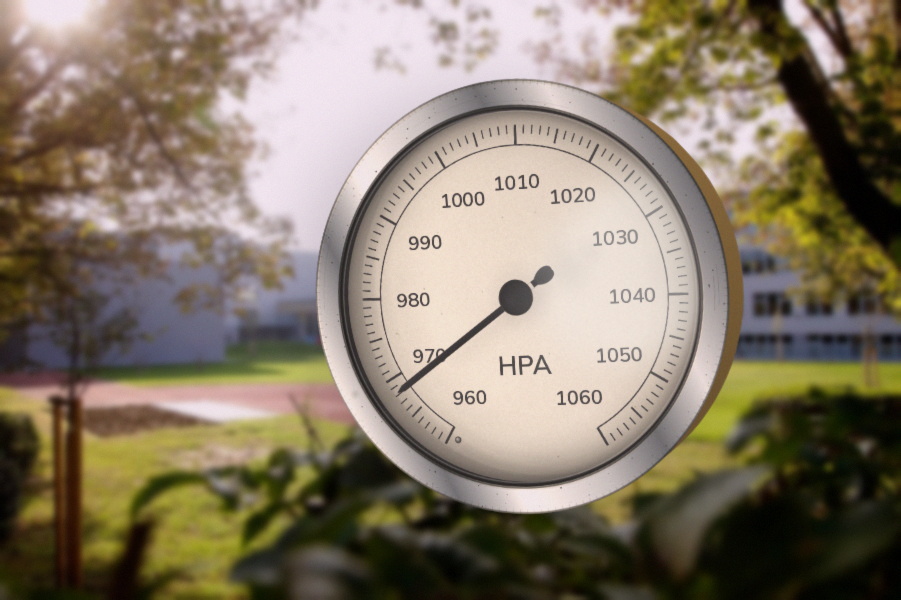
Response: 968hPa
